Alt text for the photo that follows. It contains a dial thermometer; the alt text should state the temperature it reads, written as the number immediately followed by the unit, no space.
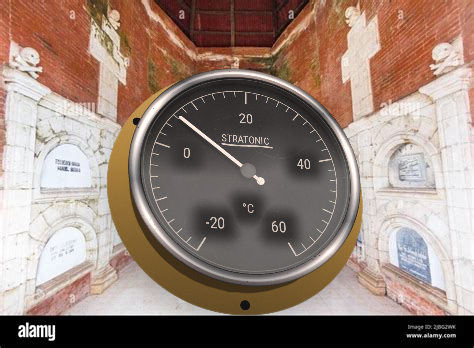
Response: 6°C
